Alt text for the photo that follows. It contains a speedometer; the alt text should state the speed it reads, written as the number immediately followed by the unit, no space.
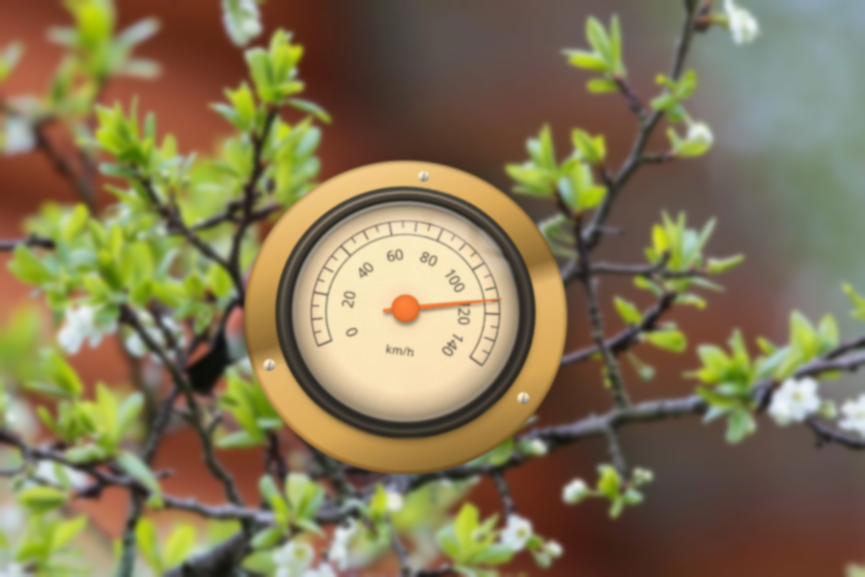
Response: 115km/h
